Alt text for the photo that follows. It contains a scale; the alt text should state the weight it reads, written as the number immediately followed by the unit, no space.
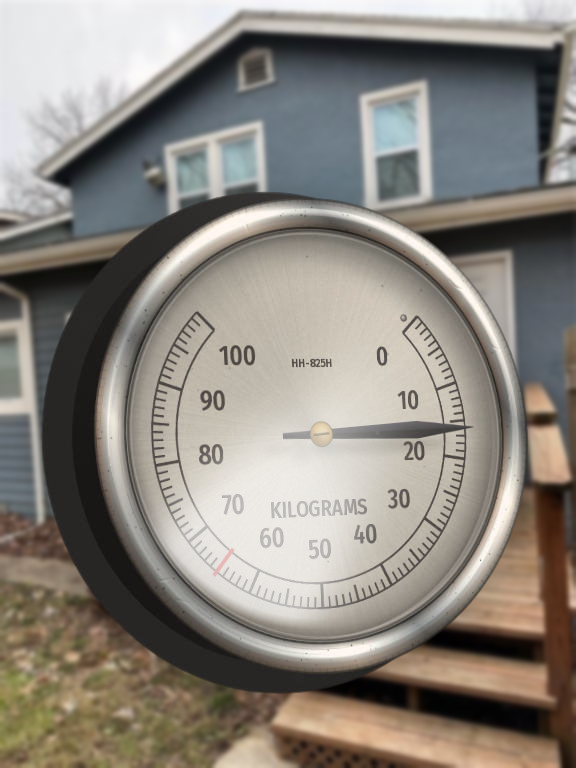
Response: 16kg
